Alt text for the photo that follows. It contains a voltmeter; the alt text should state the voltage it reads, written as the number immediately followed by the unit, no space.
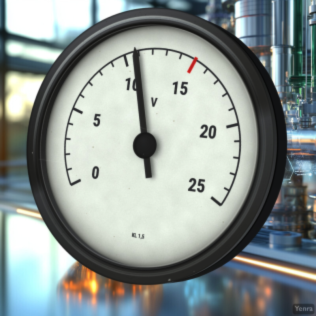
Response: 11V
